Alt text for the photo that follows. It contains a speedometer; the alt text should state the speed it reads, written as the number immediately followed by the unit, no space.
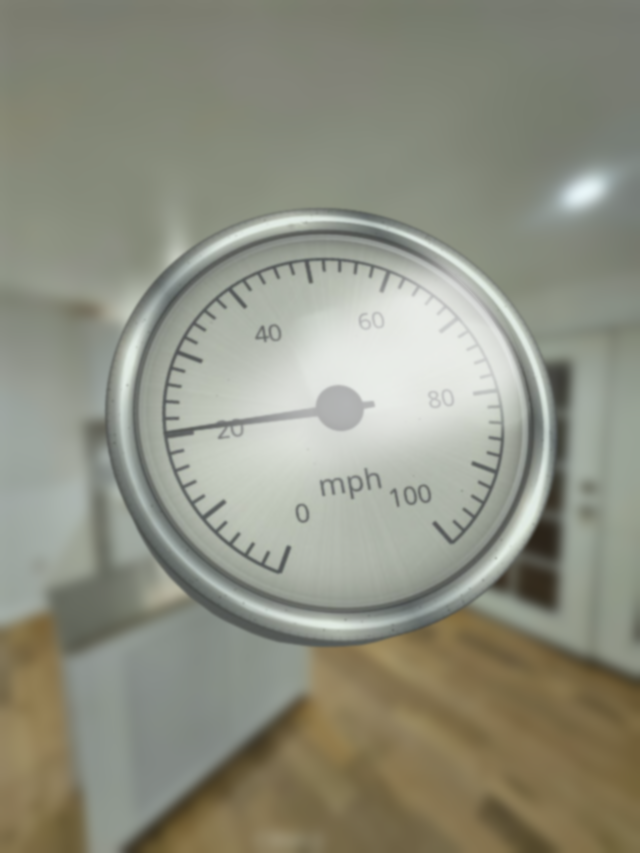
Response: 20mph
